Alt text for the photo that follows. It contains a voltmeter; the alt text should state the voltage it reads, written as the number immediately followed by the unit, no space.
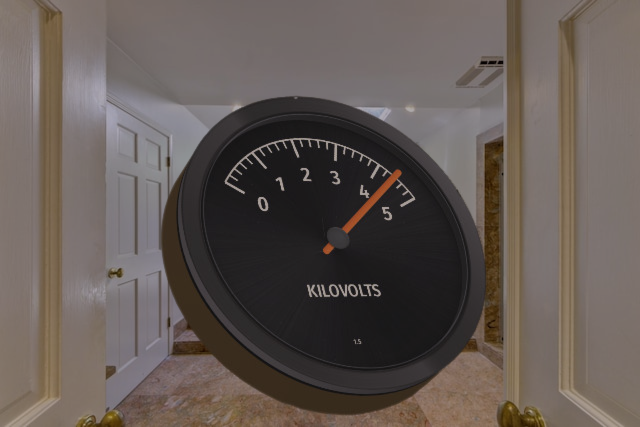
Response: 4.4kV
